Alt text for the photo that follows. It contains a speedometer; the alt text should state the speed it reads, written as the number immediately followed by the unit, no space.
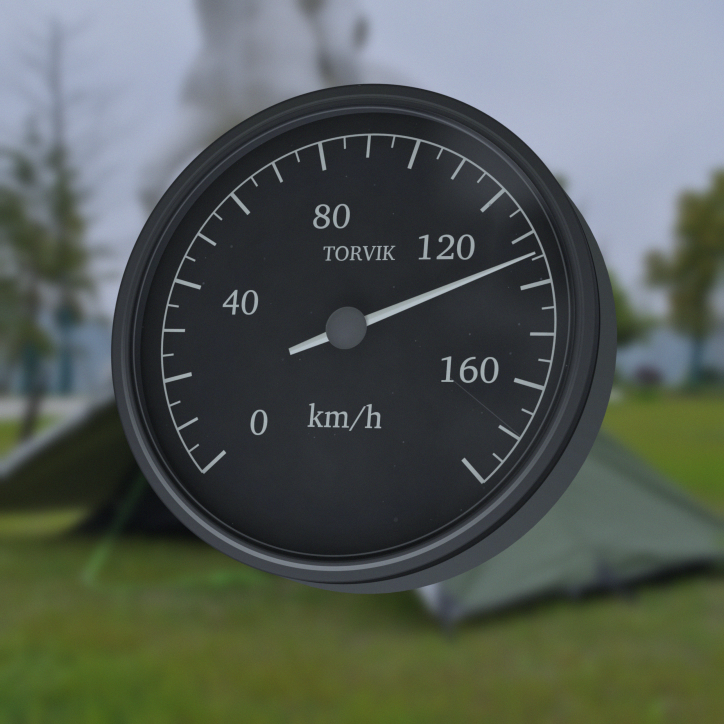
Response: 135km/h
